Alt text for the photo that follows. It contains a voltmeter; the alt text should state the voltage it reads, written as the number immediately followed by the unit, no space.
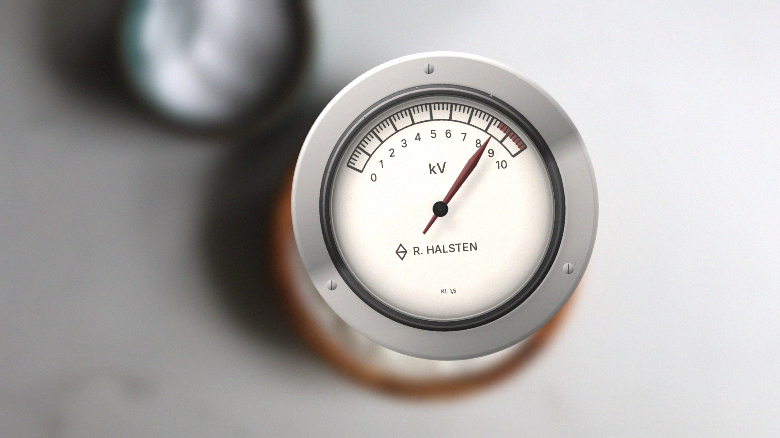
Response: 8.4kV
